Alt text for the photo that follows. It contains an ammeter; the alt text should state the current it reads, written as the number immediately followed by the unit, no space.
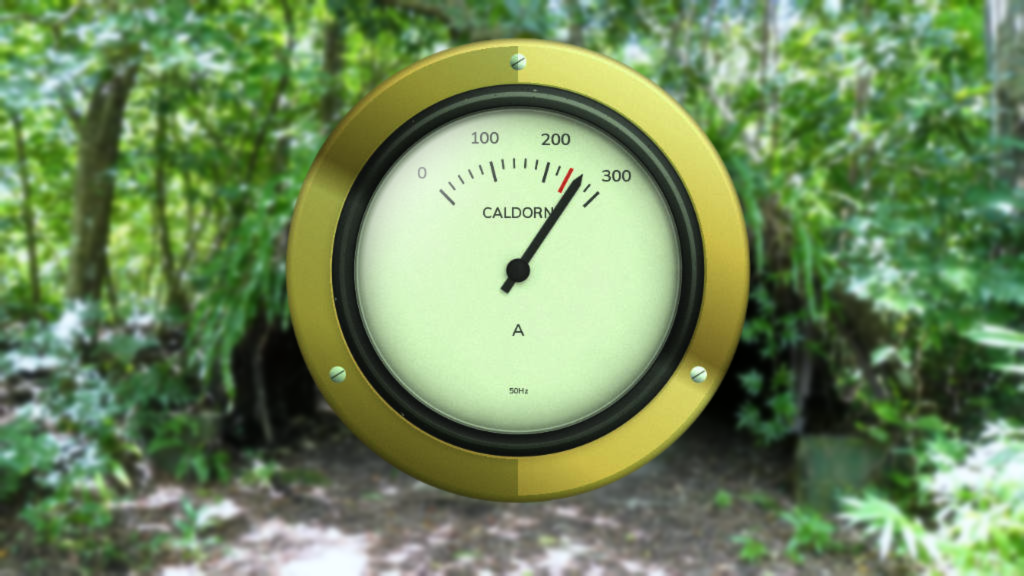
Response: 260A
